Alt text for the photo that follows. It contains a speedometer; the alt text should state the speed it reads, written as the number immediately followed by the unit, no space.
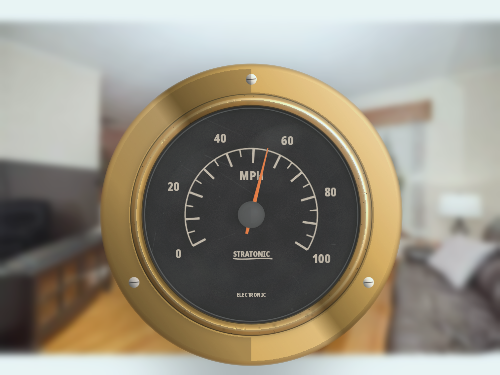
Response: 55mph
